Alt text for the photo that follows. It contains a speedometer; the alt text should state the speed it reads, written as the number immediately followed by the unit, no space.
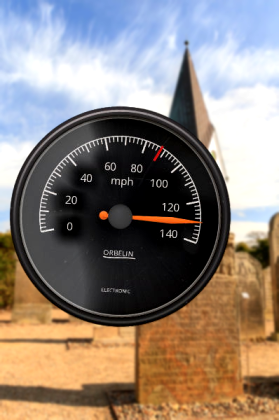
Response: 130mph
